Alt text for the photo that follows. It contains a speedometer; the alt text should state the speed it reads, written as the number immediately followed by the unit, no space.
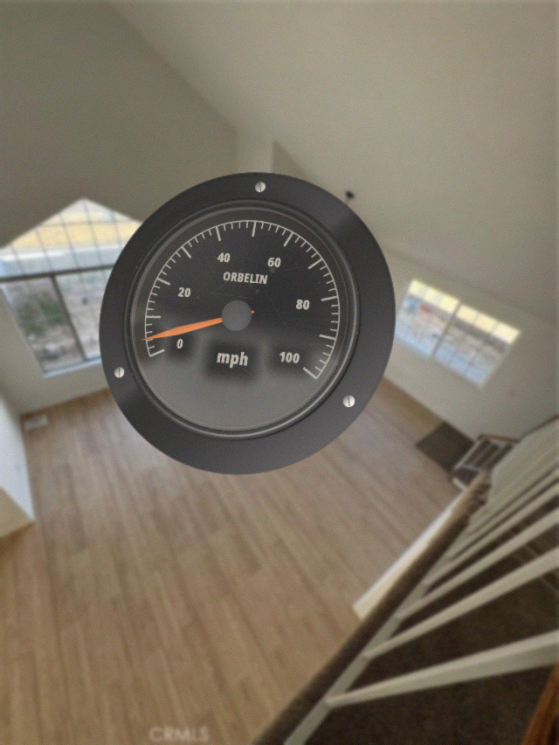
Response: 4mph
